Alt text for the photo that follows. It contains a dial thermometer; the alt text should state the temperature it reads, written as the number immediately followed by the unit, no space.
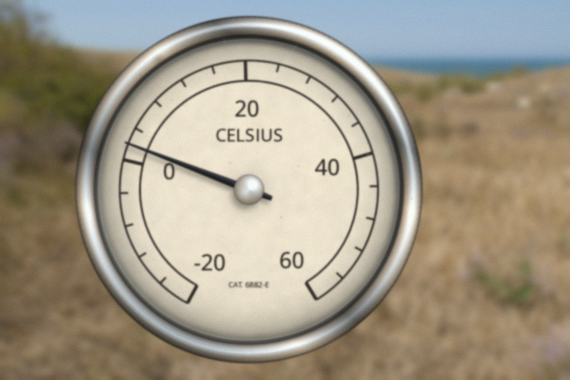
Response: 2°C
